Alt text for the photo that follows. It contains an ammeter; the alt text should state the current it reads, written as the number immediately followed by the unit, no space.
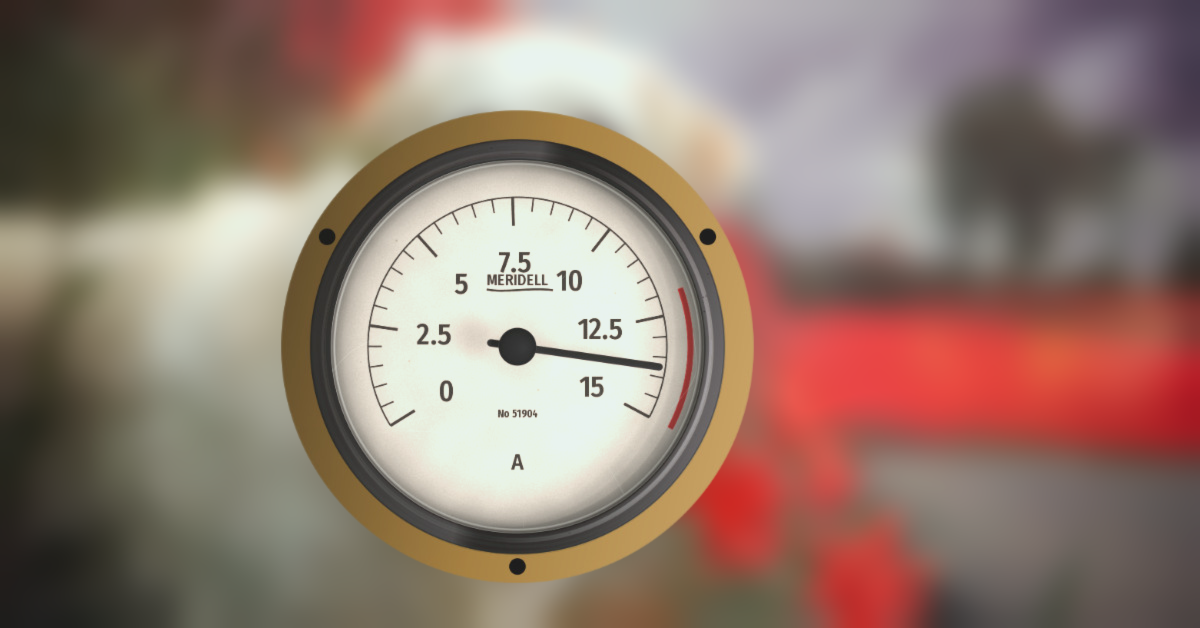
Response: 13.75A
